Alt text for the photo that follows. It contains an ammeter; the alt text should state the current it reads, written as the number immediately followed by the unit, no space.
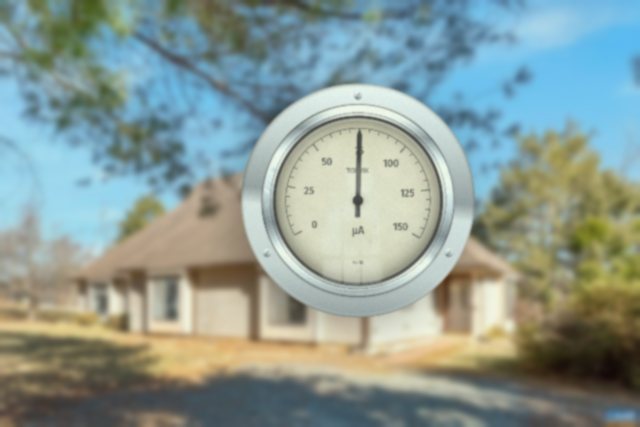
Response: 75µA
